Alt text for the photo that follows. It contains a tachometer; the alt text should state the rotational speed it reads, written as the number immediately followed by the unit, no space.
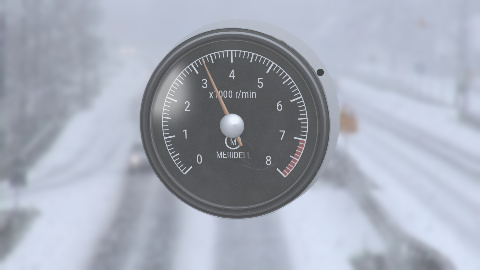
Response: 3300rpm
